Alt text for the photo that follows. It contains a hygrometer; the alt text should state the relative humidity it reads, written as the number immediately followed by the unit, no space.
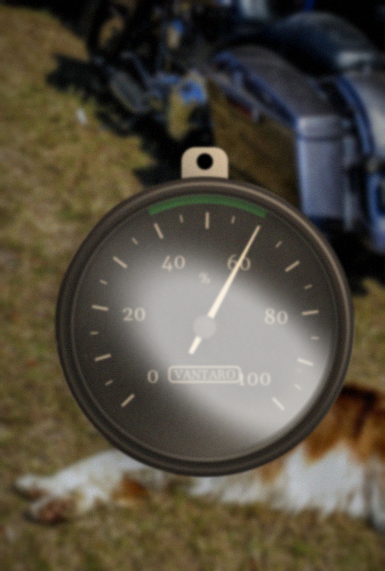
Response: 60%
